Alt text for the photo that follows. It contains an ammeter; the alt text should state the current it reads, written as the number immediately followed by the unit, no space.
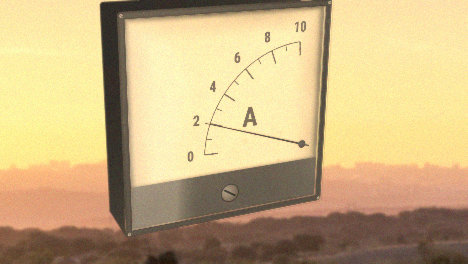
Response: 2A
